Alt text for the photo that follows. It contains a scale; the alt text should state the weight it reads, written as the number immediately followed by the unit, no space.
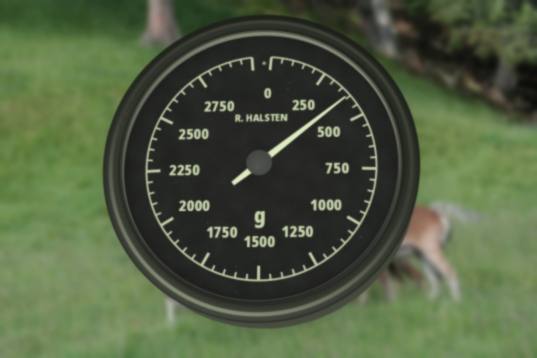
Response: 400g
